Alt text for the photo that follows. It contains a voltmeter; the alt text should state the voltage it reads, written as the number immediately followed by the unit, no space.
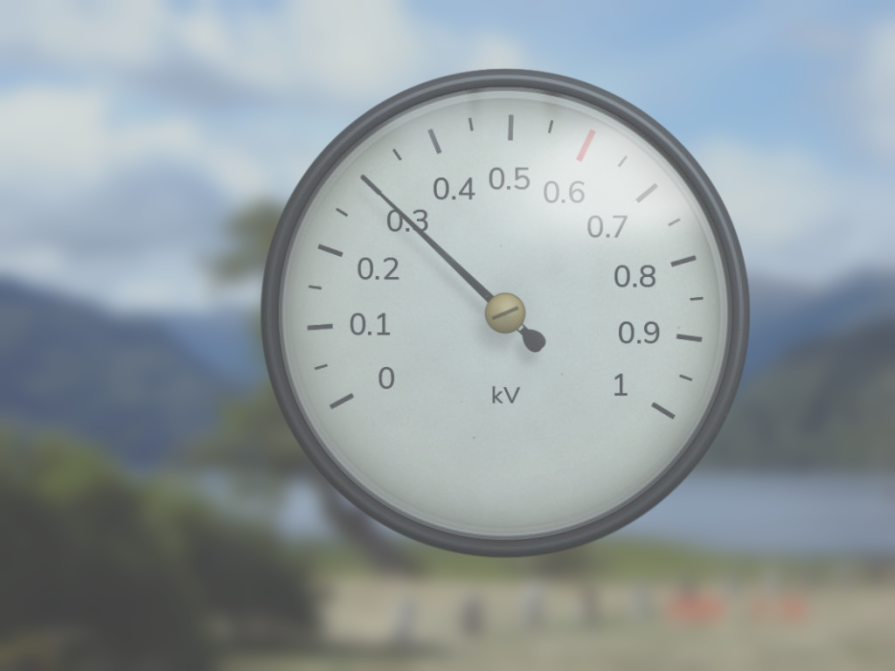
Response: 0.3kV
